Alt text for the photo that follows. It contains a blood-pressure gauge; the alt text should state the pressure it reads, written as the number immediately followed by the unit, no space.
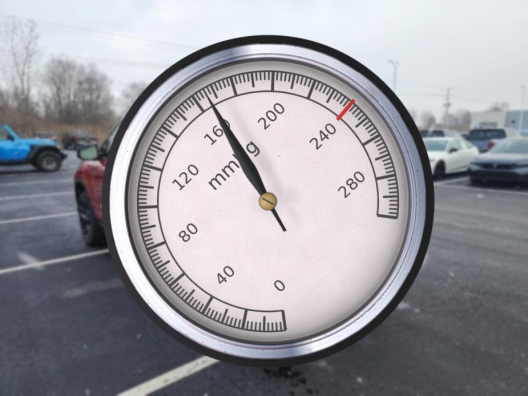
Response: 166mmHg
